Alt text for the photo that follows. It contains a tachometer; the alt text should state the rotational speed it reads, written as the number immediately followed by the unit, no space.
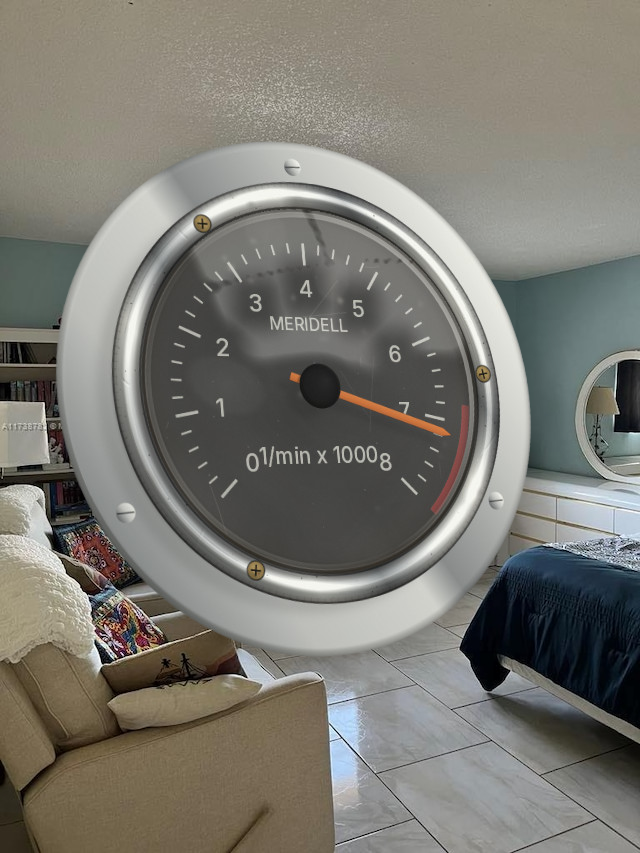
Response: 7200rpm
